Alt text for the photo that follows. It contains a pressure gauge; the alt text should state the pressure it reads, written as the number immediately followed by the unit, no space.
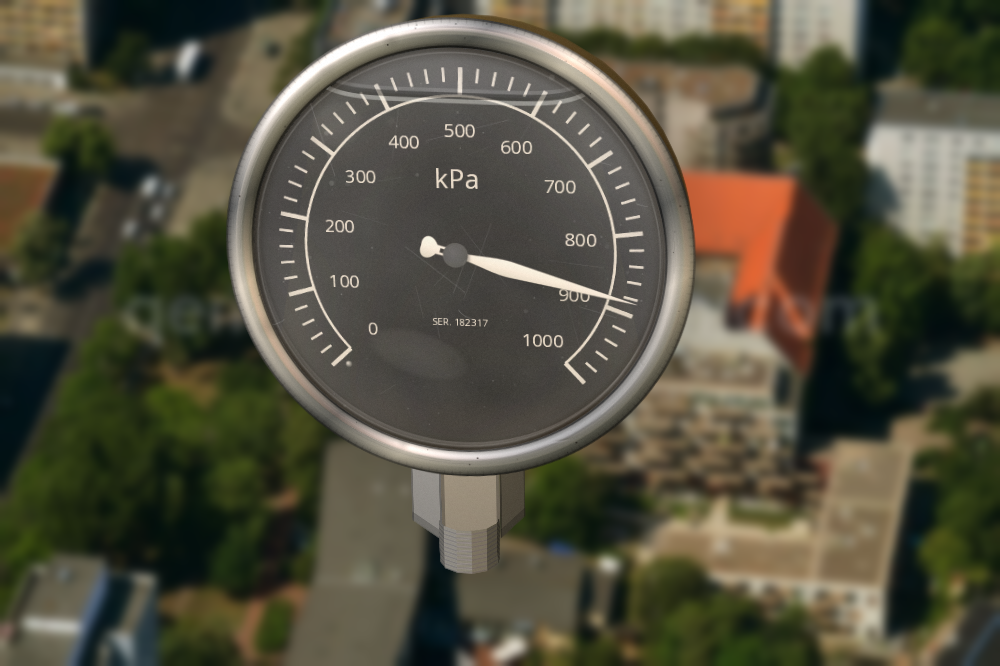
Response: 880kPa
